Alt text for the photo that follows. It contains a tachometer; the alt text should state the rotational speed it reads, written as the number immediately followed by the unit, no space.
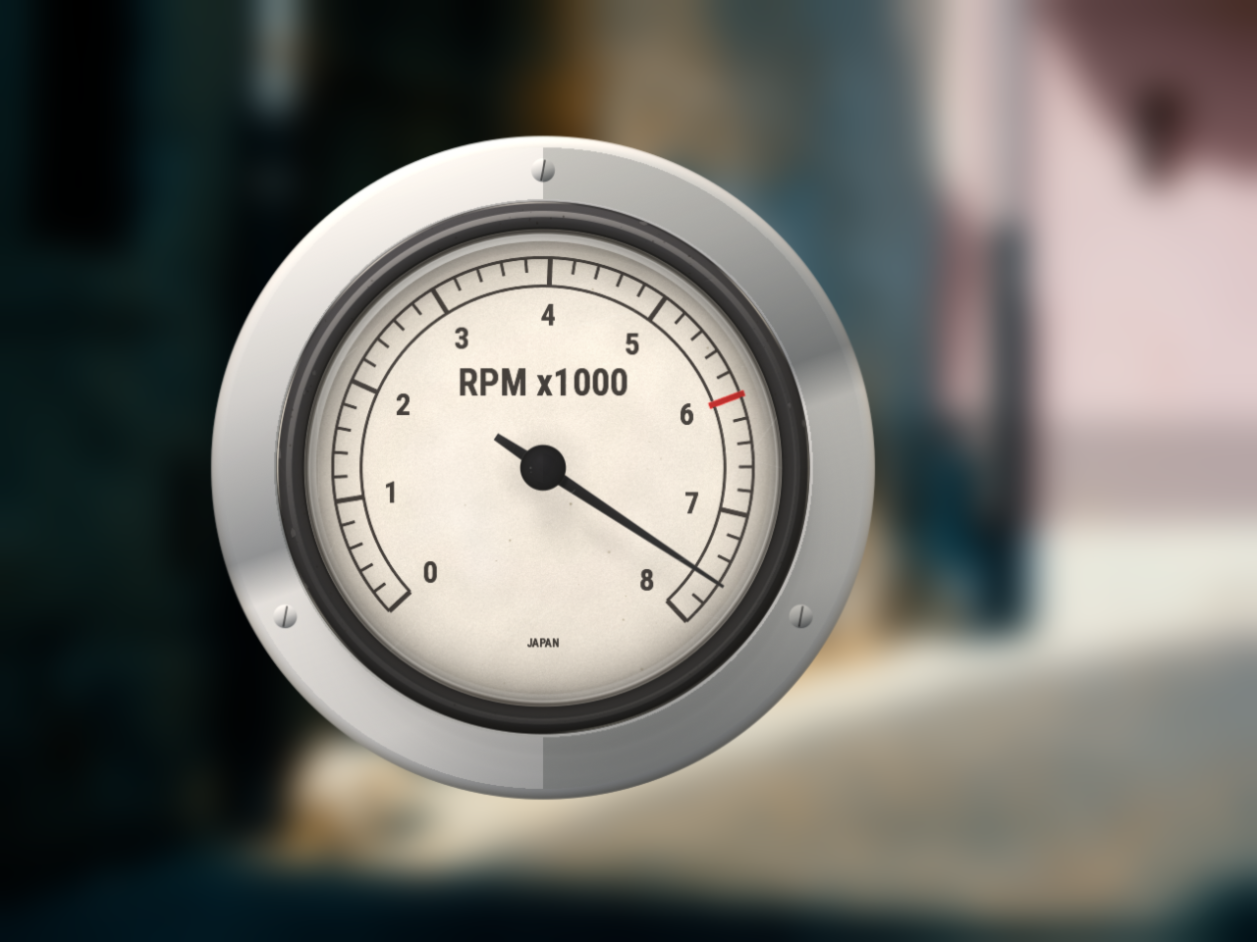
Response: 7600rpm
